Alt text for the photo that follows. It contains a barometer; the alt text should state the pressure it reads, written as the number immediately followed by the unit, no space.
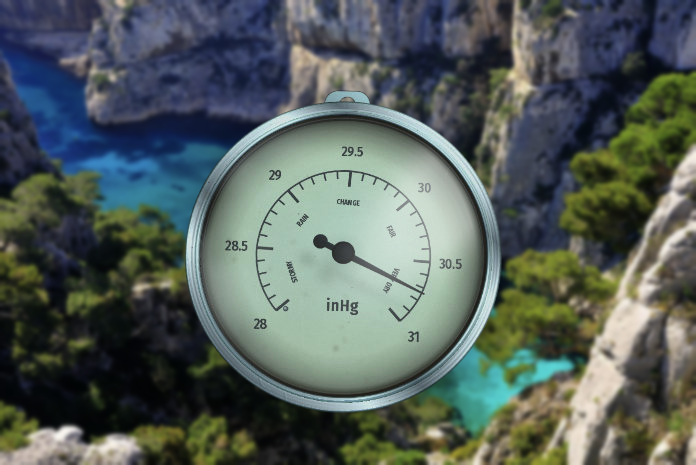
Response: 30.75inHg
